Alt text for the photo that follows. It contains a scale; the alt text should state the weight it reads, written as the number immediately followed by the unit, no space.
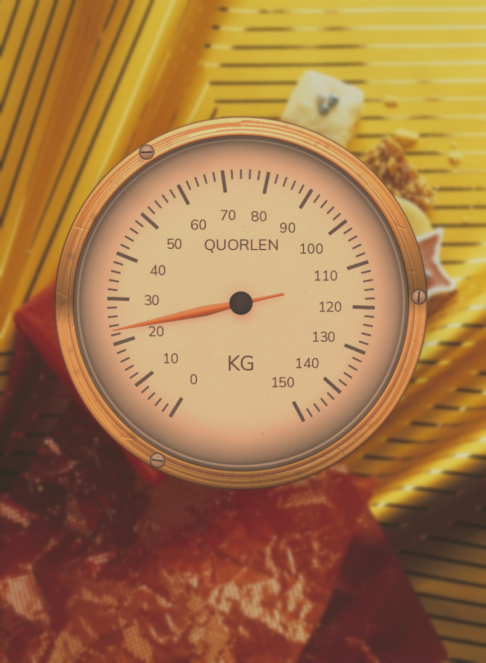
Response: 23kg
